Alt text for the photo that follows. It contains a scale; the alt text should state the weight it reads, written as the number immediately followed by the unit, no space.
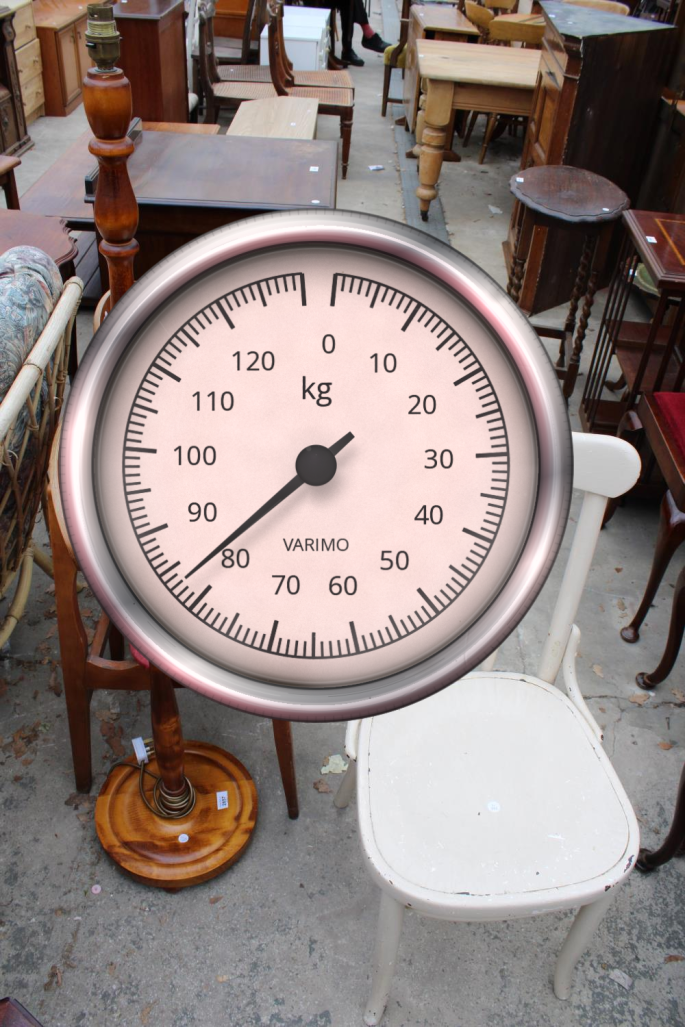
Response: 83kg
